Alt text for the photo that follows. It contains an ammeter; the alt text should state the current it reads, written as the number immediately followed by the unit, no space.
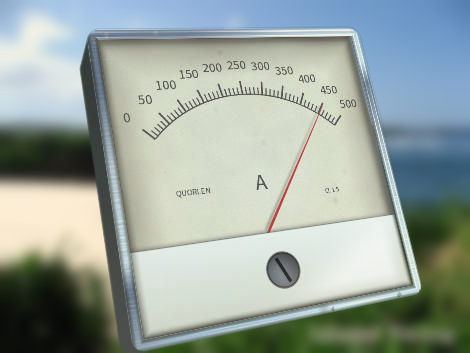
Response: 450A
